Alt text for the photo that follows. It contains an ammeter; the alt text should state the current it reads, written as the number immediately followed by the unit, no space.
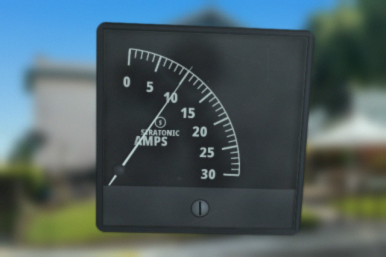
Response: 10A
